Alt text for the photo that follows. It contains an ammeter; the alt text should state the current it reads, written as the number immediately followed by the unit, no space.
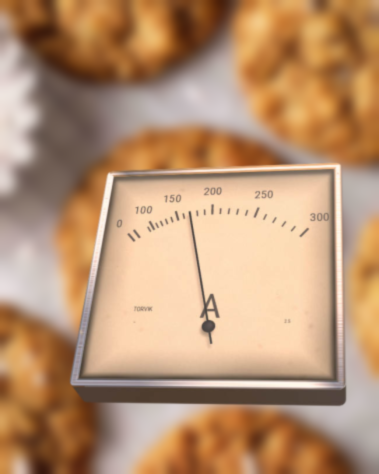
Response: 170A
